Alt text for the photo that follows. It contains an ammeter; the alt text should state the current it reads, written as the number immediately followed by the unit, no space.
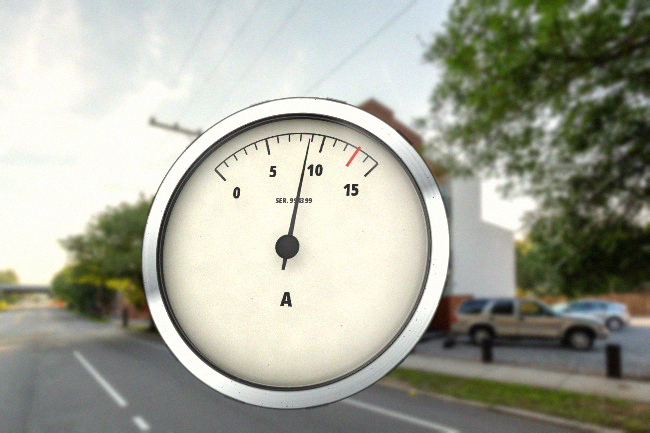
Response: 9A
